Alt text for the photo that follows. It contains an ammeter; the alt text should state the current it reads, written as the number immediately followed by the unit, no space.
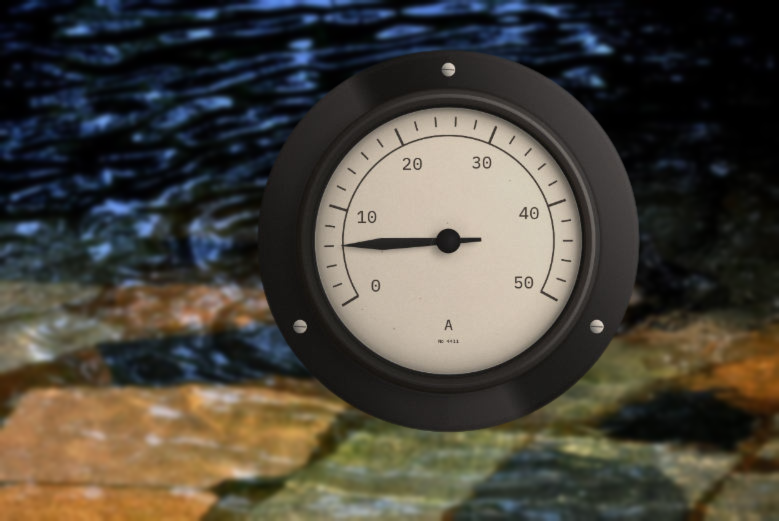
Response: 6A
